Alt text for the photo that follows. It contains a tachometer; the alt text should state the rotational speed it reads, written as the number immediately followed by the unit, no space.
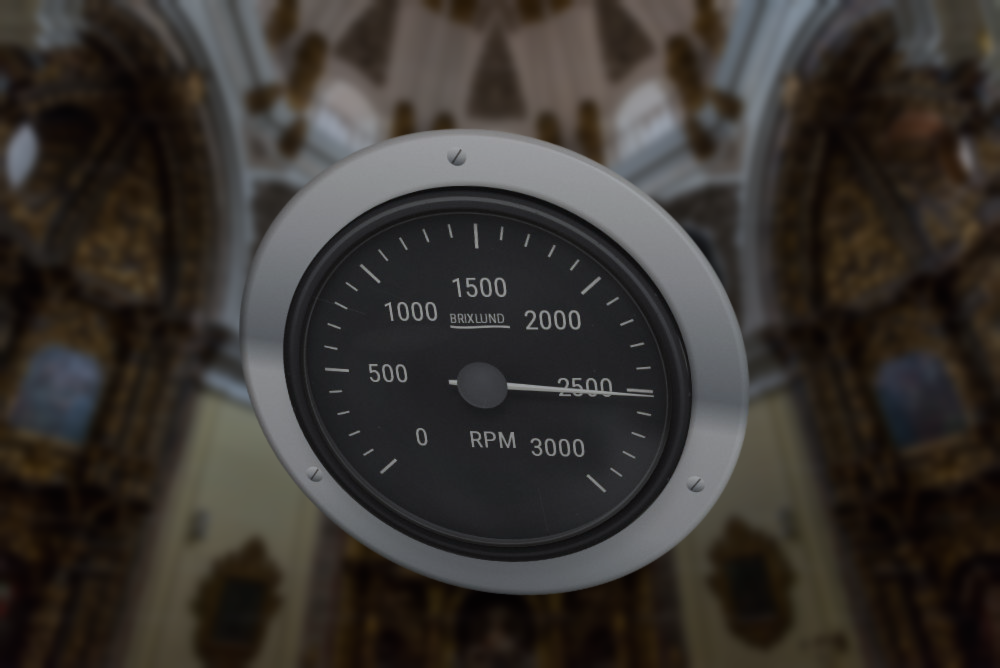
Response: 2500rpm
